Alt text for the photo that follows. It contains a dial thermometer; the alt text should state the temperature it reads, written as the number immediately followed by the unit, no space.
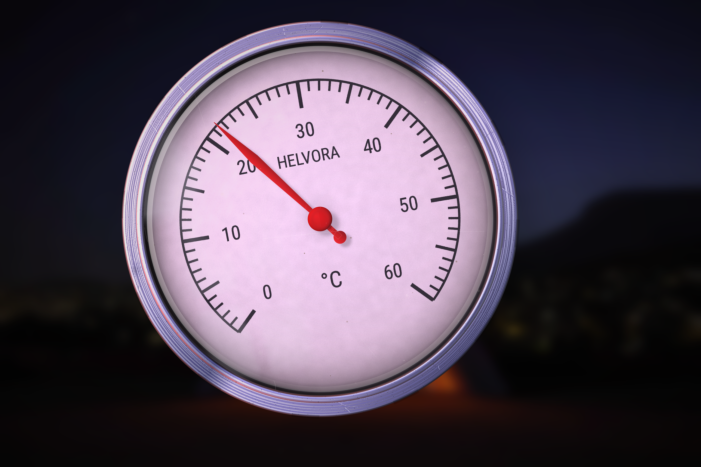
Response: 21.5°C
